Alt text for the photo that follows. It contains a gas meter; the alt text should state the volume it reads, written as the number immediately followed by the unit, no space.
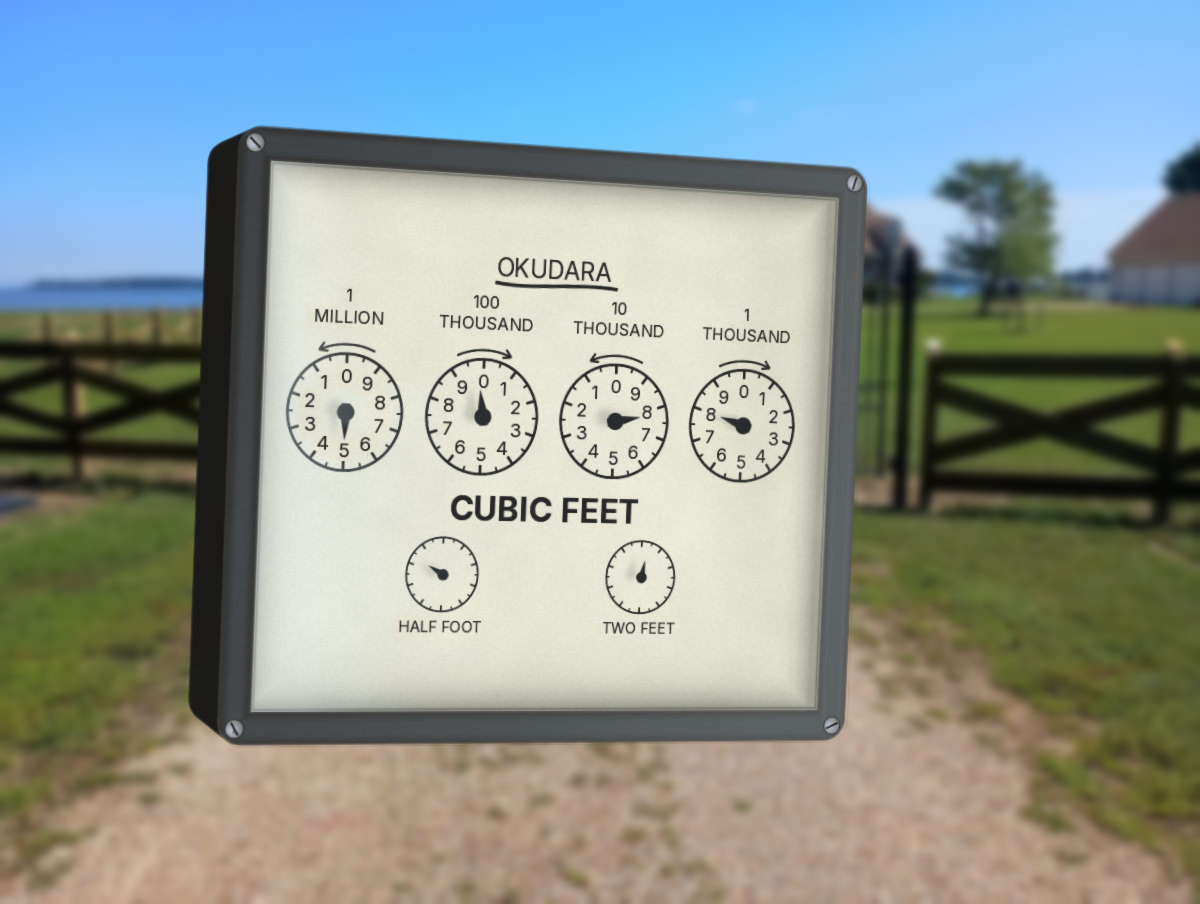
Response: 497800ft³
